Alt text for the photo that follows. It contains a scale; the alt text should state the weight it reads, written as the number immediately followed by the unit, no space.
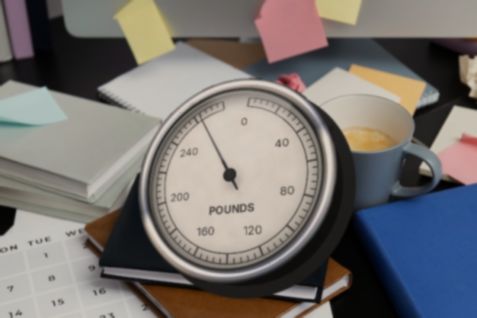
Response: 264lb
